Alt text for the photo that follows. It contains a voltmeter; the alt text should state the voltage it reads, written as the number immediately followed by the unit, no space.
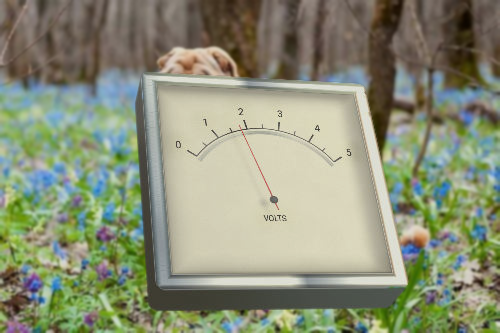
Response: 1.75V
